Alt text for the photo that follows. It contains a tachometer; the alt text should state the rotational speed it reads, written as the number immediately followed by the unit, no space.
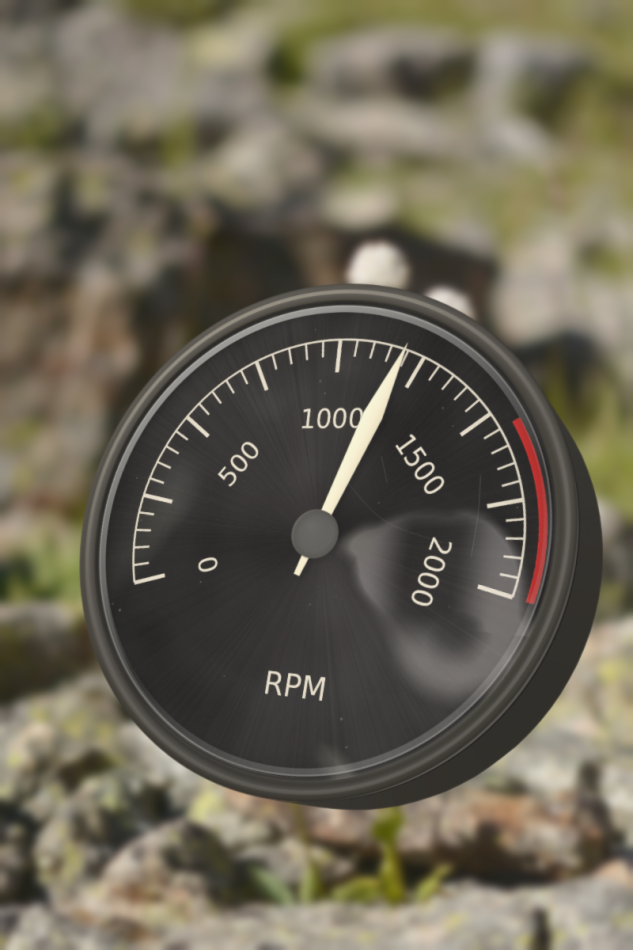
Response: 1200rpm
